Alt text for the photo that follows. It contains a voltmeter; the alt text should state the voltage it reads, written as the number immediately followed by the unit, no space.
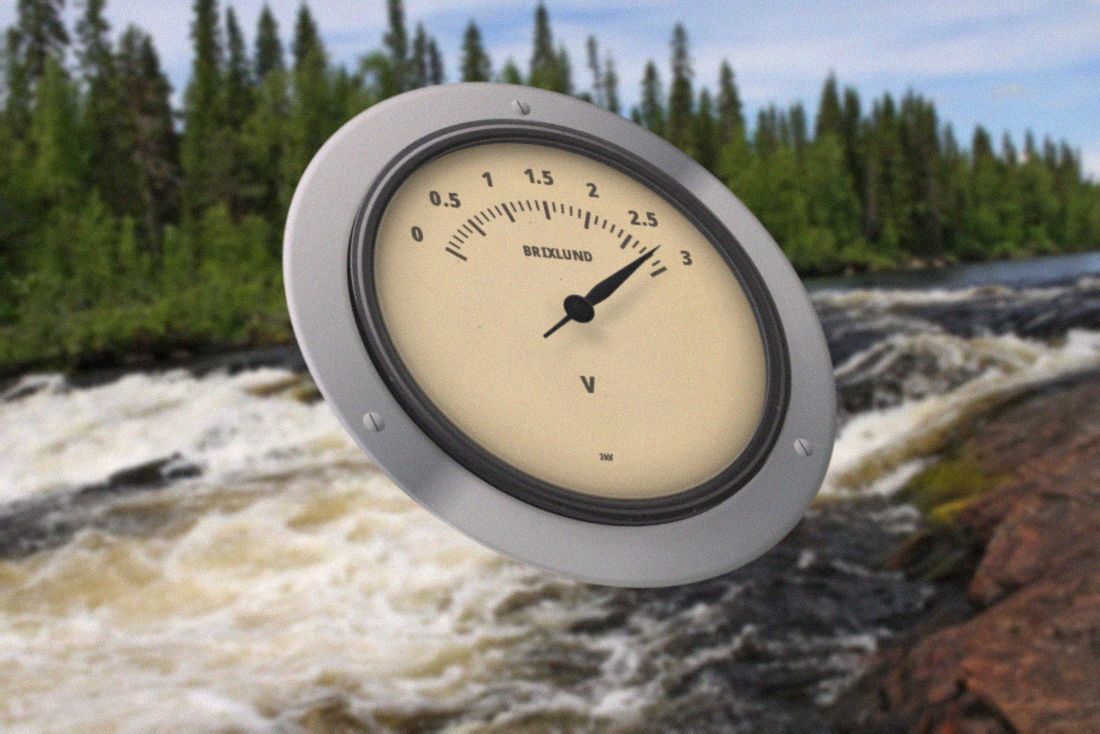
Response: 2.8V
